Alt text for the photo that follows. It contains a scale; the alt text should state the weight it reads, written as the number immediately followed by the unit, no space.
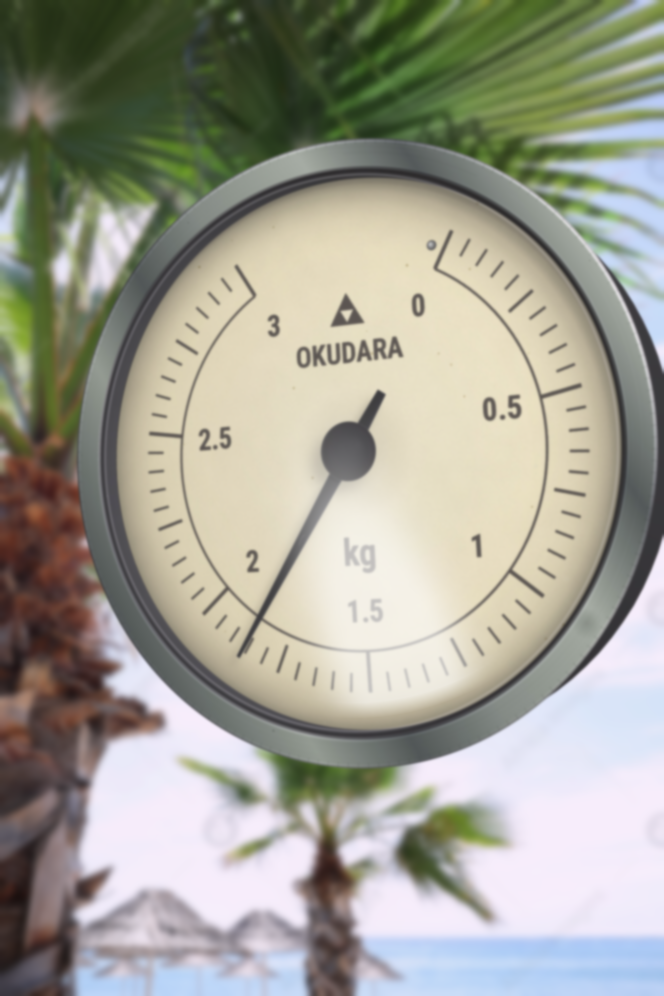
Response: 1.85kg
